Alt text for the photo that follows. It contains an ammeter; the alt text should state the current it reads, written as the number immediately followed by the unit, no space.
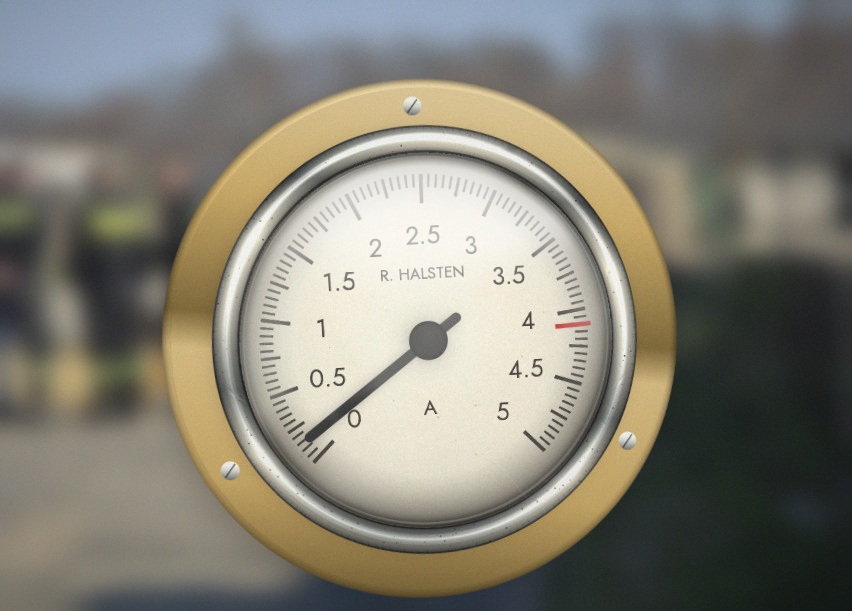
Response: 0.15A
